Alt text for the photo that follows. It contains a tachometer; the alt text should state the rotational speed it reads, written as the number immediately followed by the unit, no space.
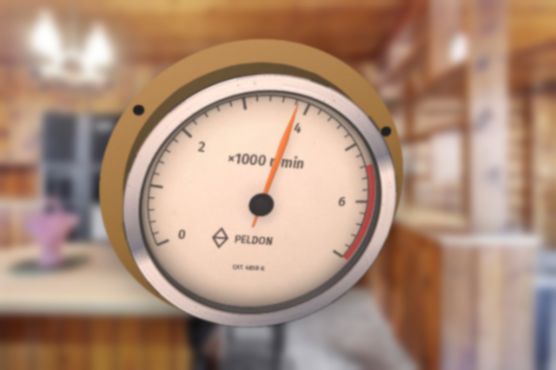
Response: 3800rpm
